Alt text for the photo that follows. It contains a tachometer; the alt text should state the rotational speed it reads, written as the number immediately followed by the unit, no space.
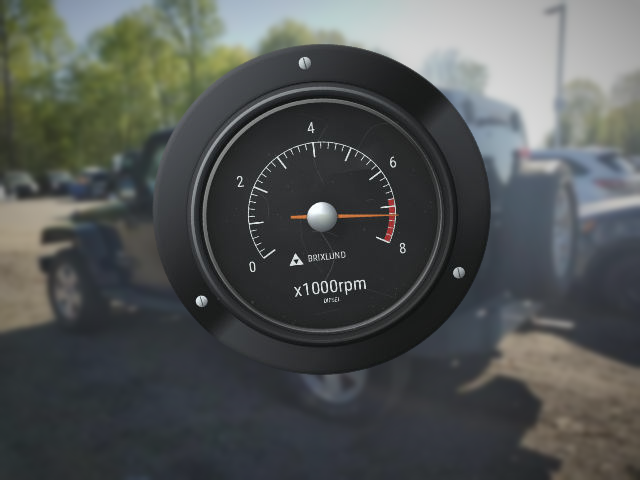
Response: 7200rpm
